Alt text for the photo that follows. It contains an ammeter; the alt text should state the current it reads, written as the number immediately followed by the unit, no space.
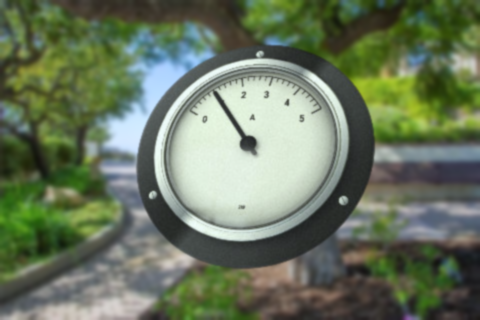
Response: 1A
